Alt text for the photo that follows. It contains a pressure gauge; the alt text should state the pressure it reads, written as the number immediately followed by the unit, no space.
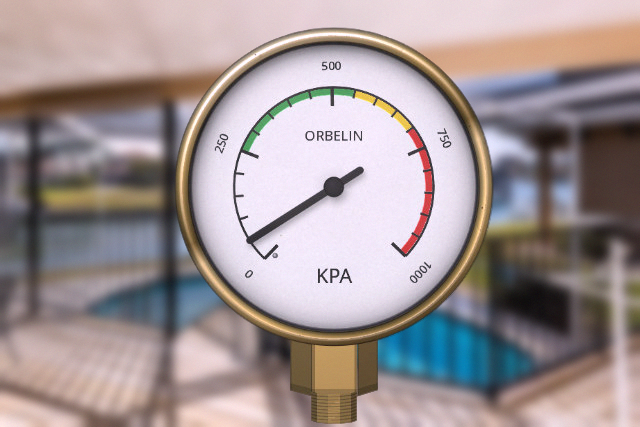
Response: 50kPa
